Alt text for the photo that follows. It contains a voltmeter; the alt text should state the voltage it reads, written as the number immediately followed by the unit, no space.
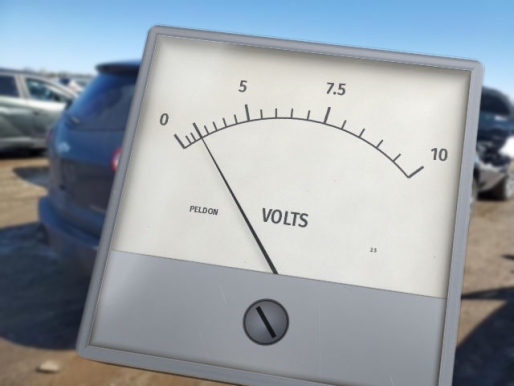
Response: 2.5V
